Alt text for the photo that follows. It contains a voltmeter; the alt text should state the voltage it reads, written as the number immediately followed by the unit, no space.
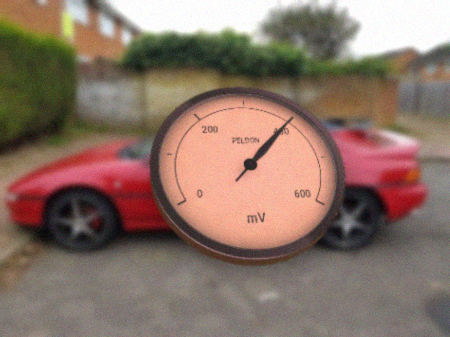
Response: 400mV
